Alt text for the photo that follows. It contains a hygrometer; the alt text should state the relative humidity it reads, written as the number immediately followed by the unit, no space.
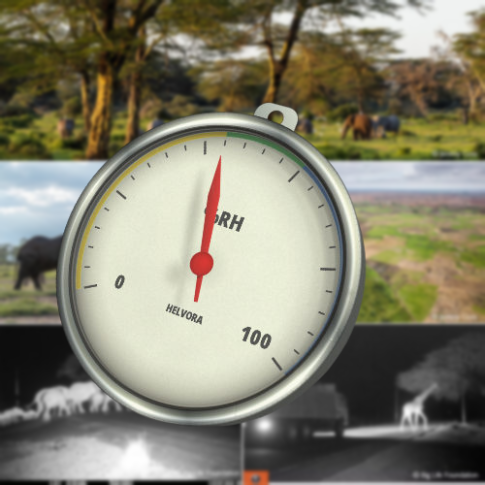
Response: 44%
